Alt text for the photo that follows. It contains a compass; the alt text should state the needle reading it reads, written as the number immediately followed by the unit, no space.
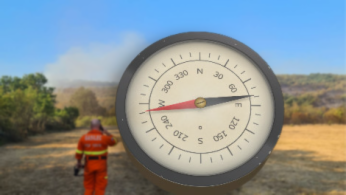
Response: 260°
